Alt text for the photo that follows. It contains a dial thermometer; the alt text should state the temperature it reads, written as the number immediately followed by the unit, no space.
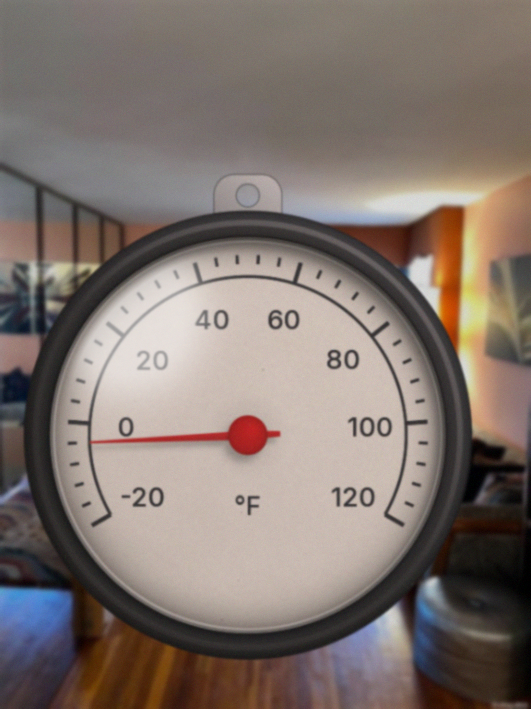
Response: -4°F
